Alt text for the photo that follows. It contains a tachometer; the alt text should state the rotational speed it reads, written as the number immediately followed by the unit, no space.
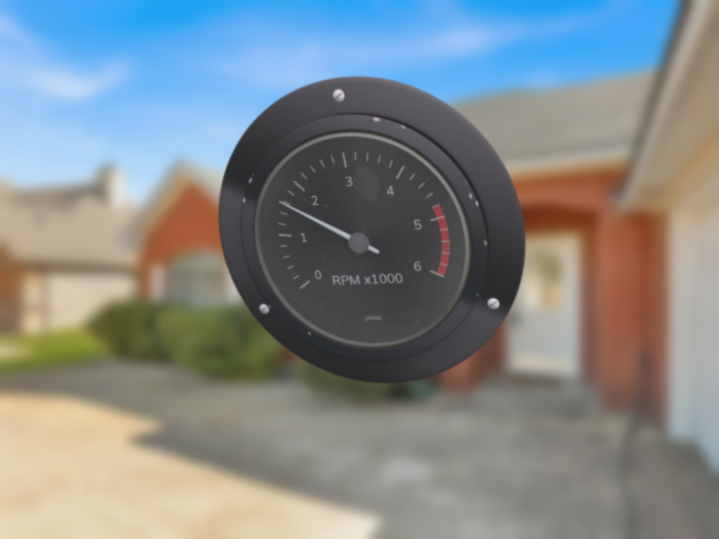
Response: 1600rpm
